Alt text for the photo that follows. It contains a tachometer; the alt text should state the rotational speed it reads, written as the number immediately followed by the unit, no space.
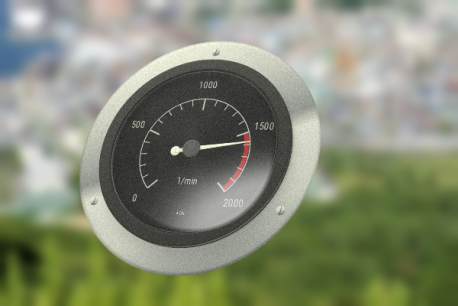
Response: 1600rpm
